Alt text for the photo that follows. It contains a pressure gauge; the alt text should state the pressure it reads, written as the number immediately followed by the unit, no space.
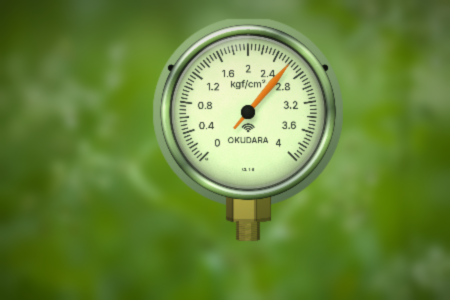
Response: 2.6kg/cm²
